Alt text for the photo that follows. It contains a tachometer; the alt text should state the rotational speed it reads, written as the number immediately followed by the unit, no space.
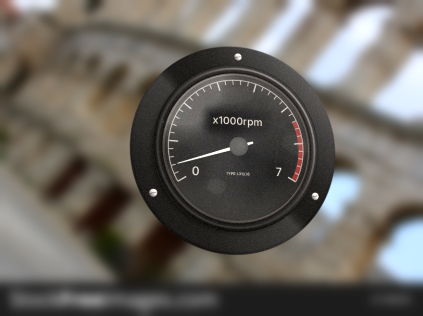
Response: 400rpm
